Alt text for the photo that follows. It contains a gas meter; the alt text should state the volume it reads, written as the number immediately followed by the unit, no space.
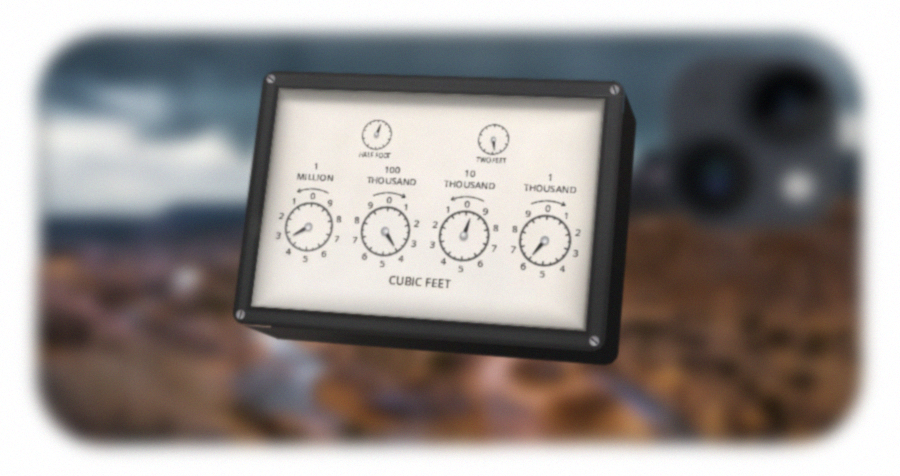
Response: 339600ft³
